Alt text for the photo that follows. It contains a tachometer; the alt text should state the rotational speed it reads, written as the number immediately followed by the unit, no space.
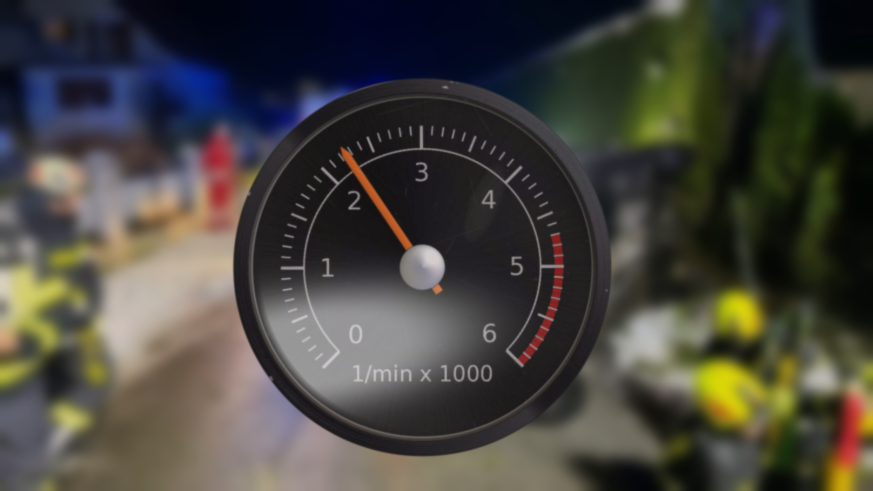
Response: 2250rpm
